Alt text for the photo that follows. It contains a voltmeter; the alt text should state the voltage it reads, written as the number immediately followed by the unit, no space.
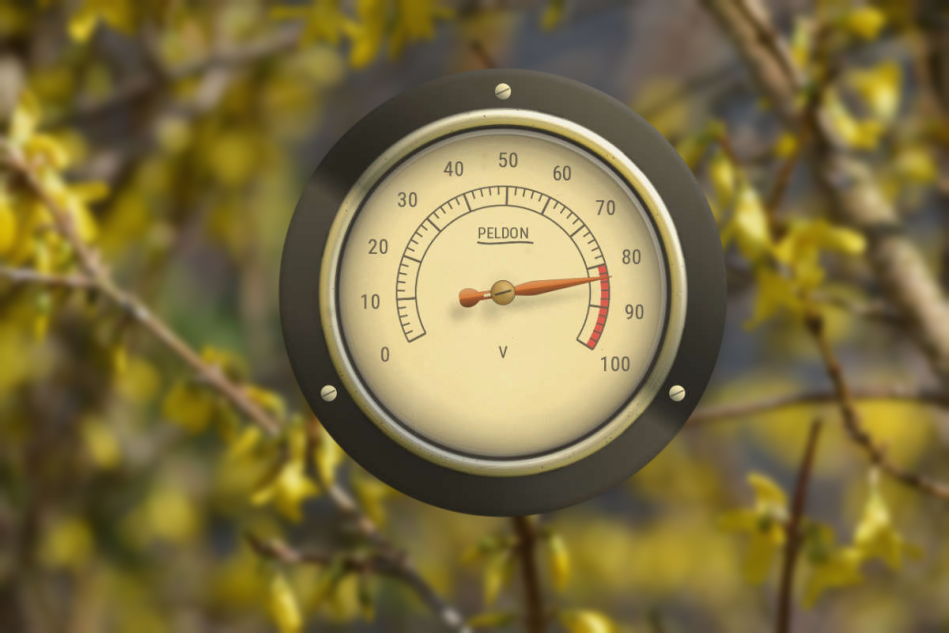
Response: 83V
